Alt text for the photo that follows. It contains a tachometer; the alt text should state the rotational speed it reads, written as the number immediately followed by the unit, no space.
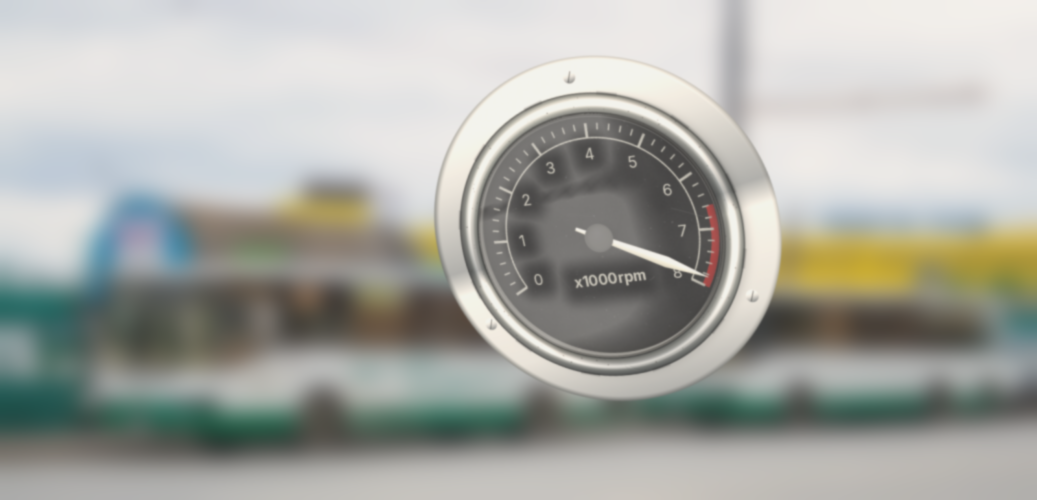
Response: 7800rpm
